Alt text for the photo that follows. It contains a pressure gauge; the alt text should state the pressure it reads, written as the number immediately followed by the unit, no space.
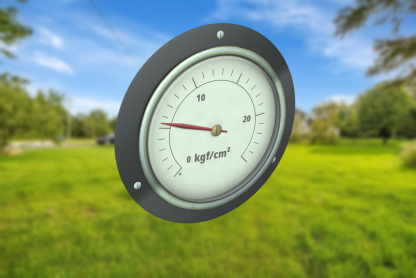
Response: 5.5kg/cm²
